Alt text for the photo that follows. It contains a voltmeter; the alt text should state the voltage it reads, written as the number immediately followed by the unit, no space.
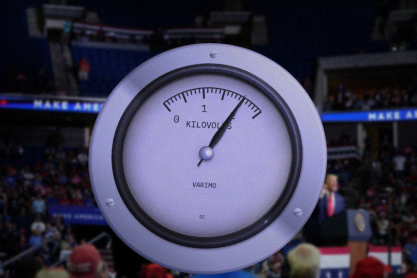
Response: 2kV
